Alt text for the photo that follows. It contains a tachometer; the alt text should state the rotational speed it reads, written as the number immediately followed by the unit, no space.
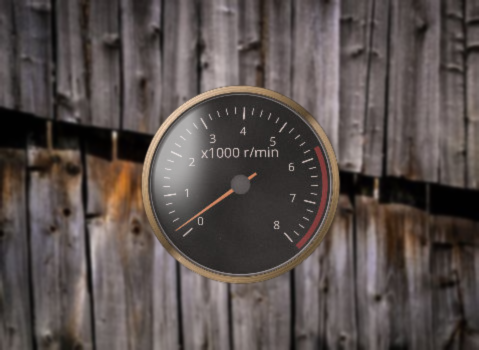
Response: 200rpm
